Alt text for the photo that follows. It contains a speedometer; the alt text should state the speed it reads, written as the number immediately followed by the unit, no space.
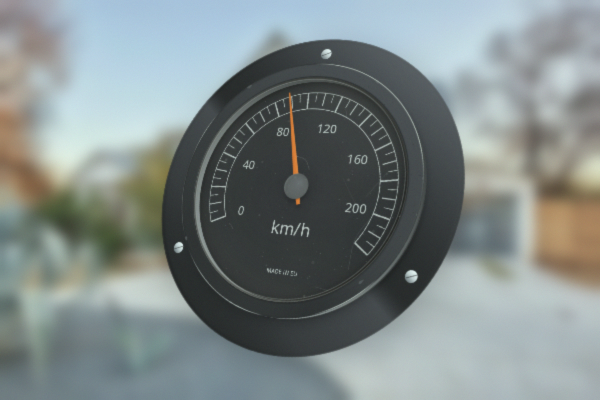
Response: 90km/h
